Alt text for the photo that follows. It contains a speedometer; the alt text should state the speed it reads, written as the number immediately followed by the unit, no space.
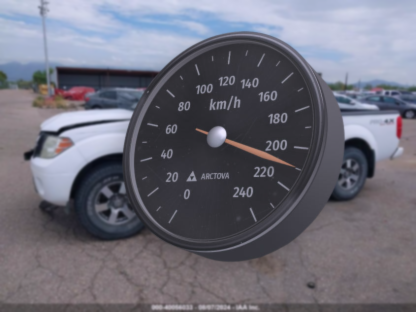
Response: 210km/h
